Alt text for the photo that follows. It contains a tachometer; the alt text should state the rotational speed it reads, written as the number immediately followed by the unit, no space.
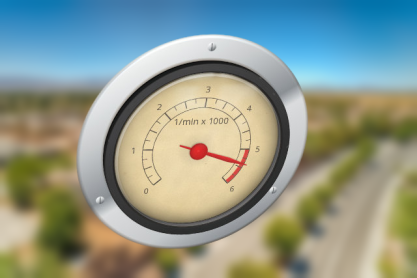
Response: 5375rpm
